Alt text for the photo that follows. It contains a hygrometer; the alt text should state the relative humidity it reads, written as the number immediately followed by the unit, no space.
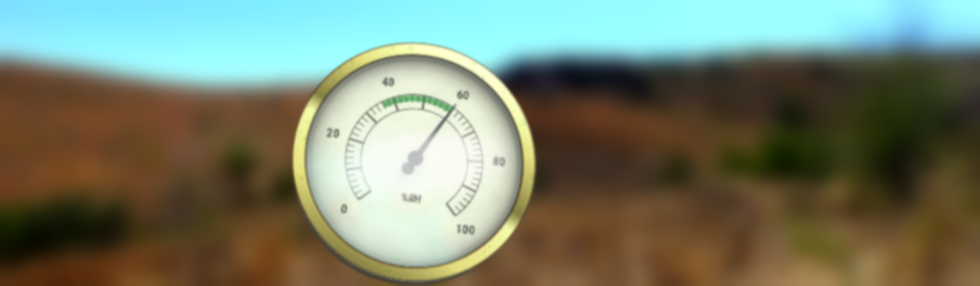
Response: 60%
